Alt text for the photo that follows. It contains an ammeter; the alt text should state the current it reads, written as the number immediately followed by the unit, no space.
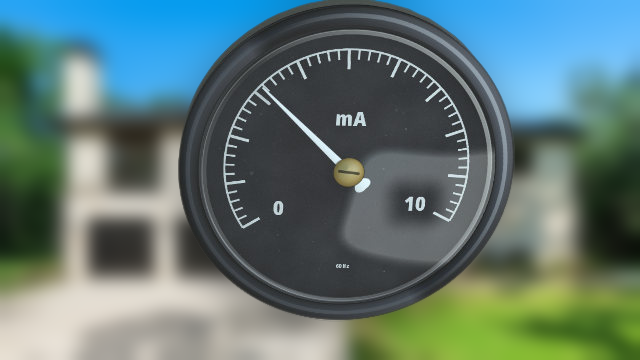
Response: 3.2mA
